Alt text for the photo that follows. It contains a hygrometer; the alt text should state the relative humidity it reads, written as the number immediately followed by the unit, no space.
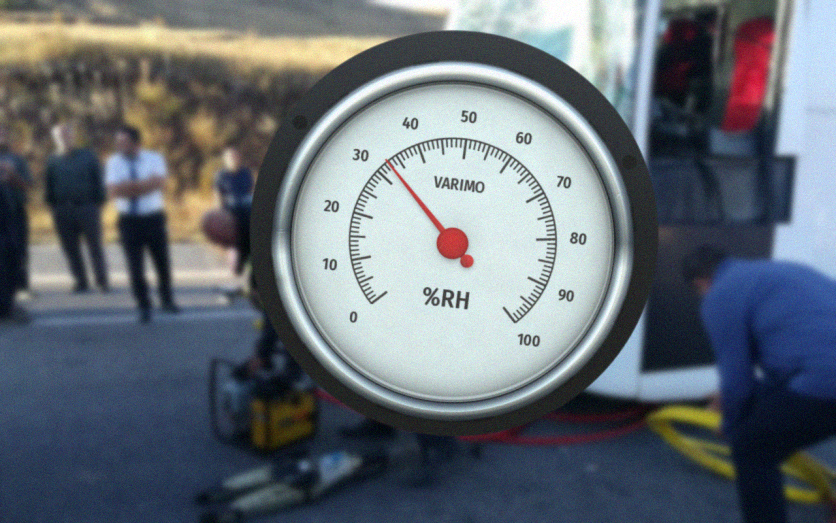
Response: 33%
